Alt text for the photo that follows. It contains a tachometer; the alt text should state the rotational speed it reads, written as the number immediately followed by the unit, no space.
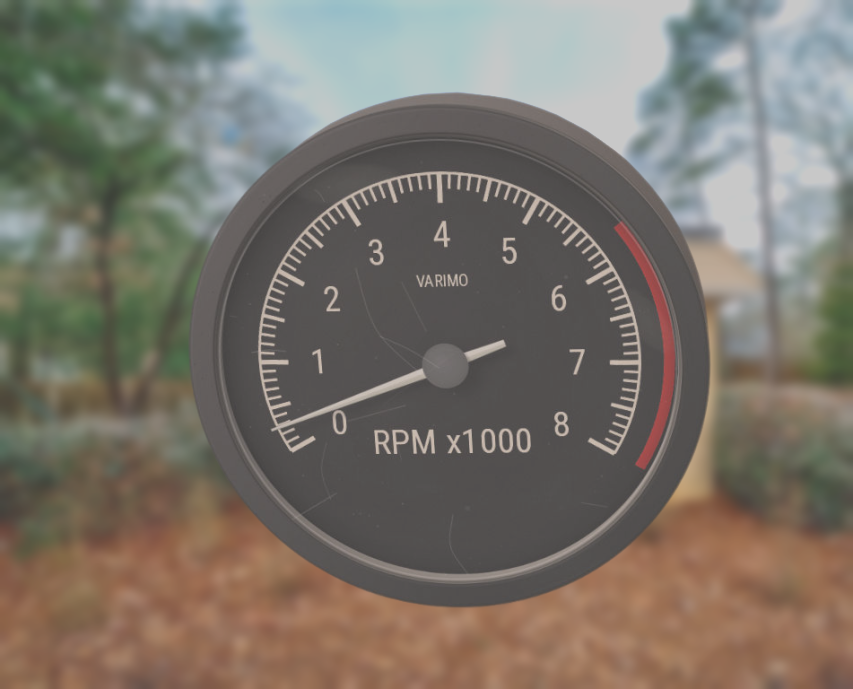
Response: 300rpm
